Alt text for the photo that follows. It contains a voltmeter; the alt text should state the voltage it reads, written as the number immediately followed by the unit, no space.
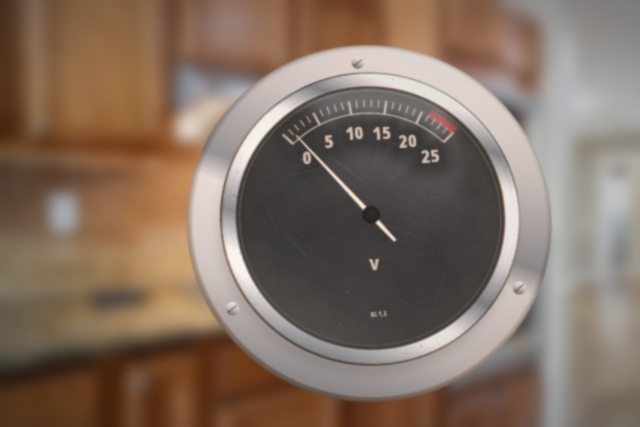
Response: 1V
